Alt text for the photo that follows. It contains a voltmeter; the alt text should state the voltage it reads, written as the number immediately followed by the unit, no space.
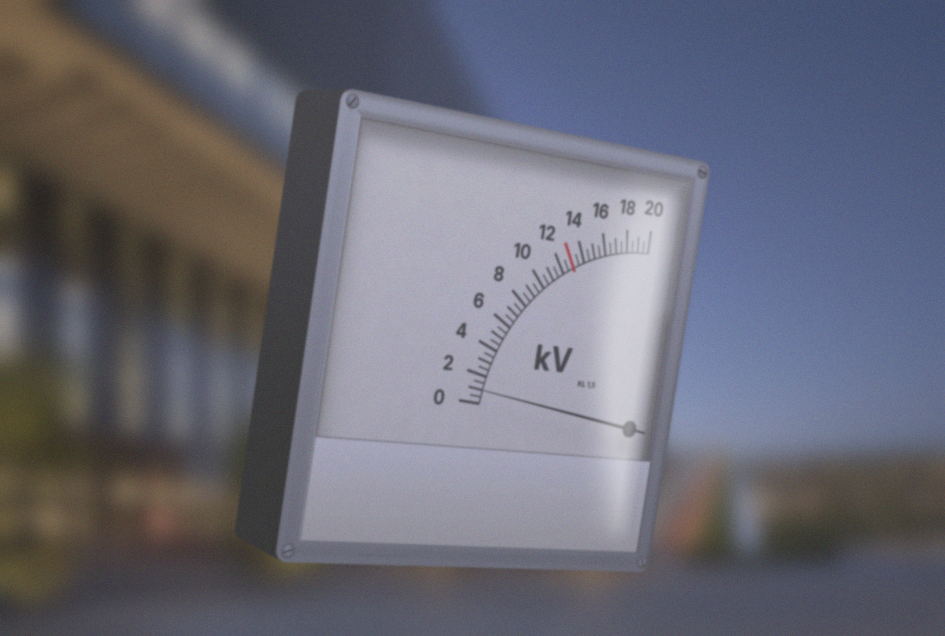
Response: 1kV
